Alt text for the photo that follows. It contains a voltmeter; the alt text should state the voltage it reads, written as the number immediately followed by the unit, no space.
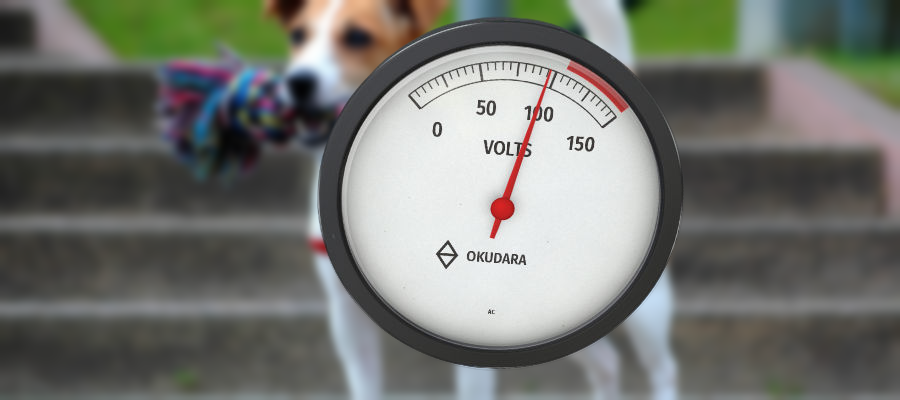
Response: 95V
